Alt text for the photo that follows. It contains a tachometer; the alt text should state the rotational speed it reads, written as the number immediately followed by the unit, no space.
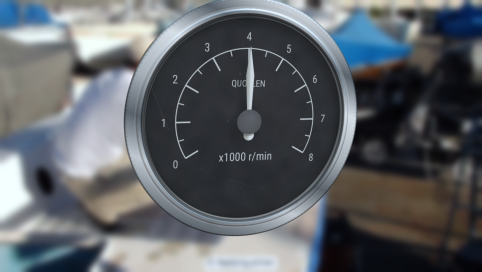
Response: 4000rpm
